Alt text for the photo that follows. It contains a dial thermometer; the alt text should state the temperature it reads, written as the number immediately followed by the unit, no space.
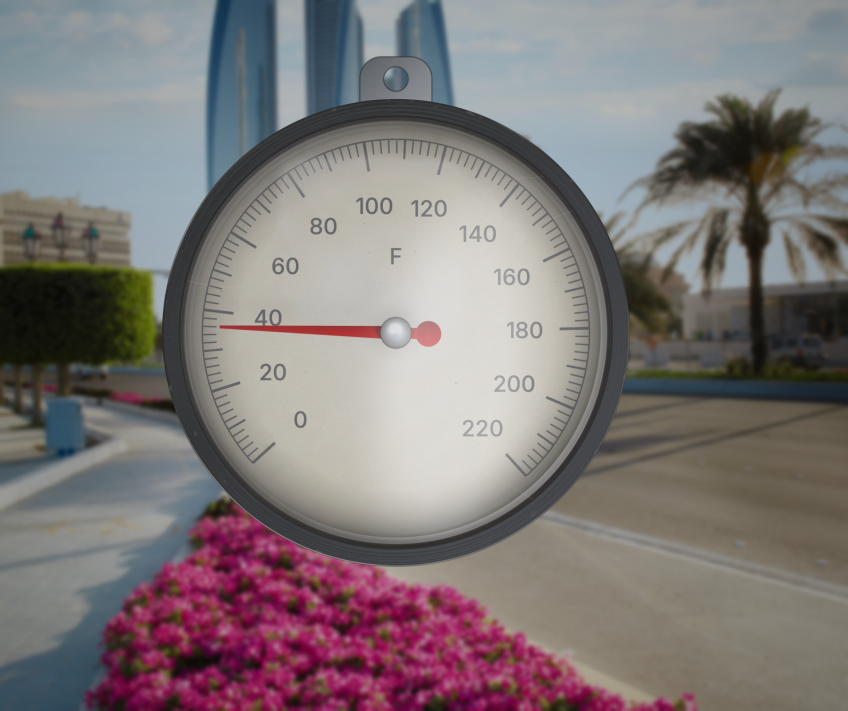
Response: 36°F
